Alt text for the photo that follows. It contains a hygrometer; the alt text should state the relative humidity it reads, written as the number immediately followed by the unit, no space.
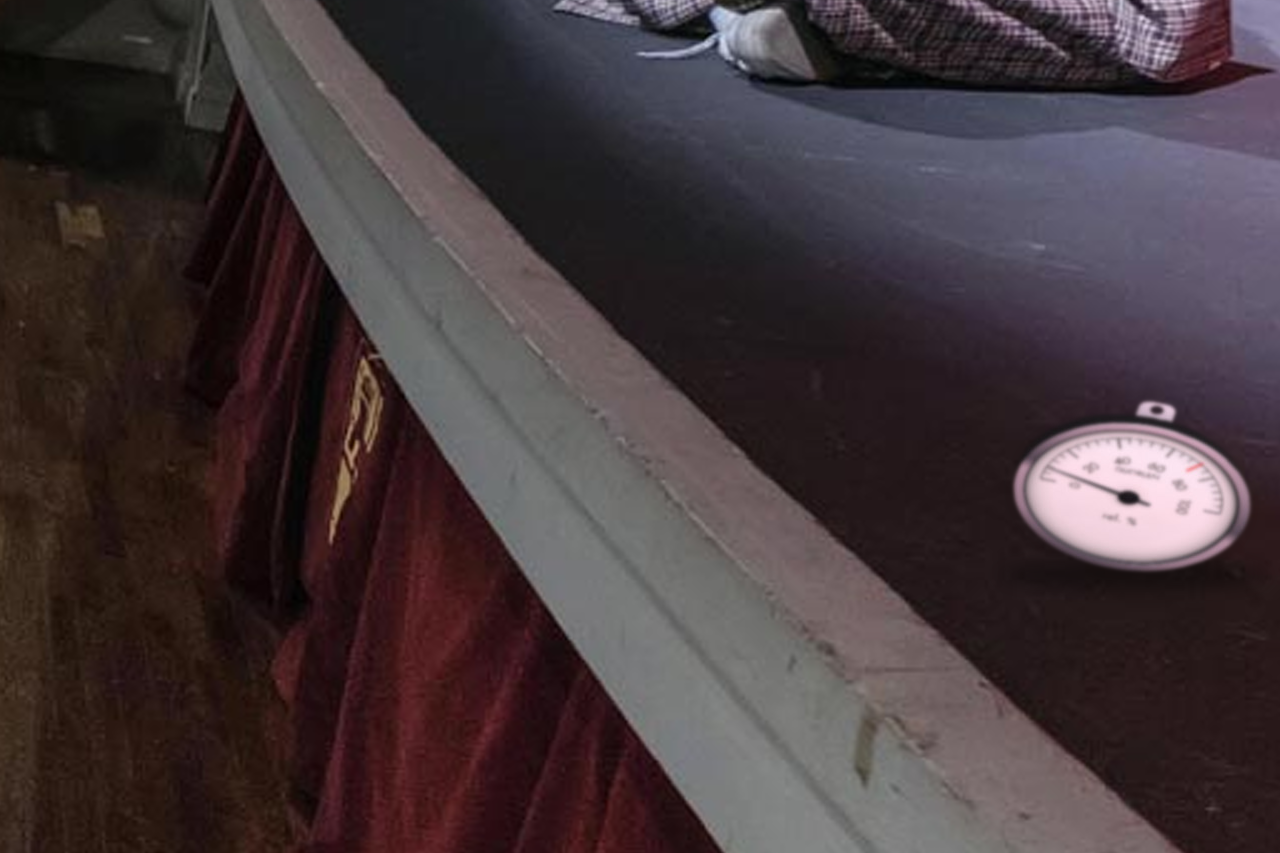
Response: 8%
